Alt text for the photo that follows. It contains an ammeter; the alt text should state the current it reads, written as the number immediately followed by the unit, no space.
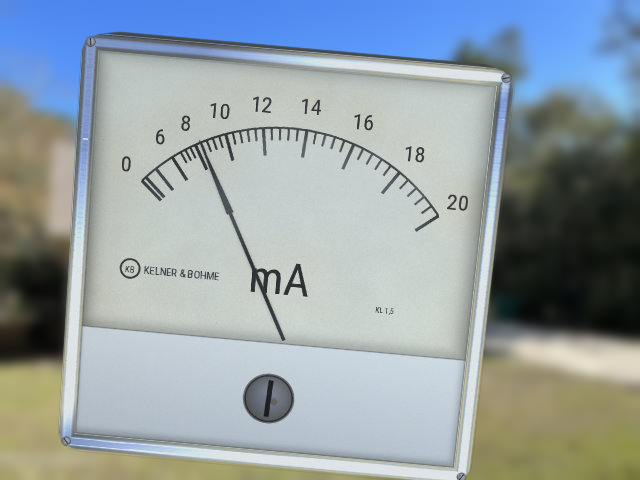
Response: 8.4mA
